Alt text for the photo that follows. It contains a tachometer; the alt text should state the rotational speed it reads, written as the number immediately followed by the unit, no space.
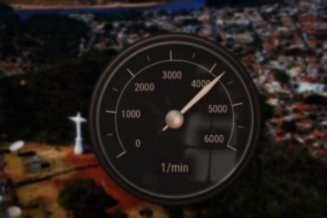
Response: 4250rpm
